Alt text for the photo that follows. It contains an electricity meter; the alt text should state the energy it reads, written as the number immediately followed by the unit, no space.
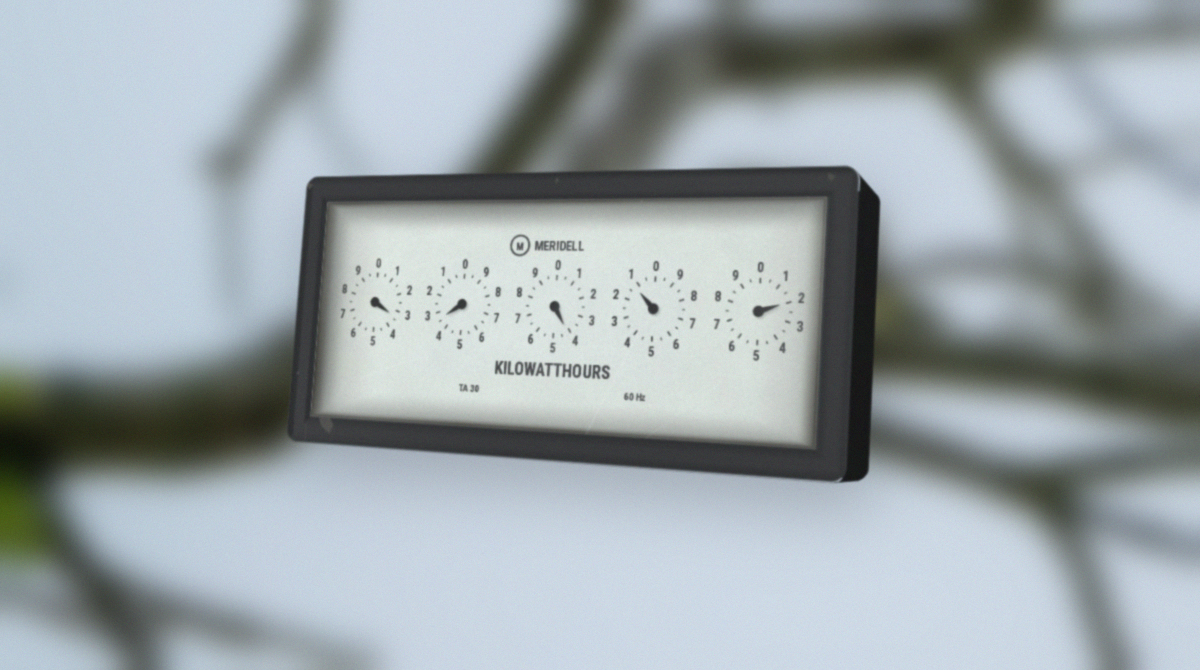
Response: 33412kWh
